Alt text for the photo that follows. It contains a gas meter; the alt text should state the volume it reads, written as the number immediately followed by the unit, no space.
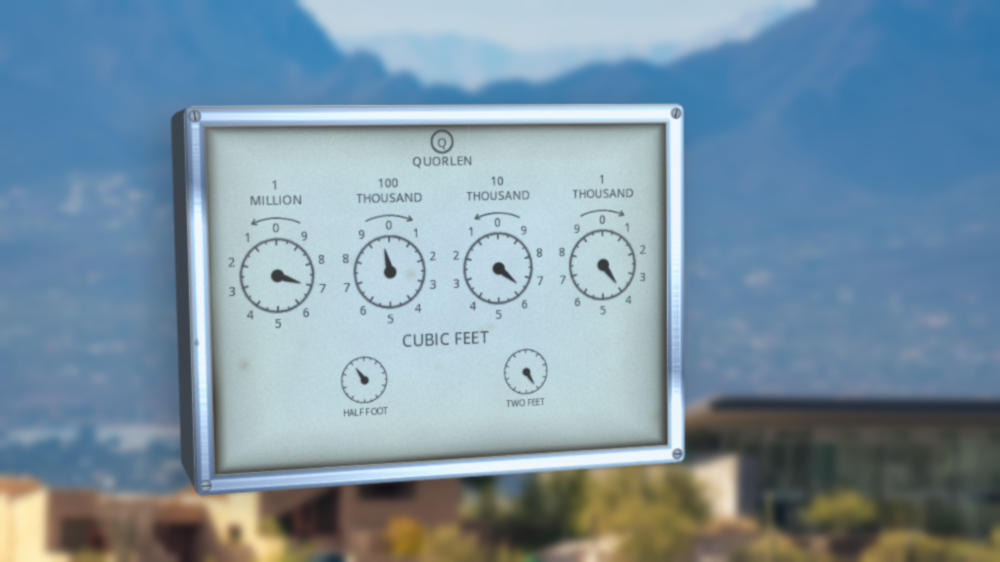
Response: 696400ft³
